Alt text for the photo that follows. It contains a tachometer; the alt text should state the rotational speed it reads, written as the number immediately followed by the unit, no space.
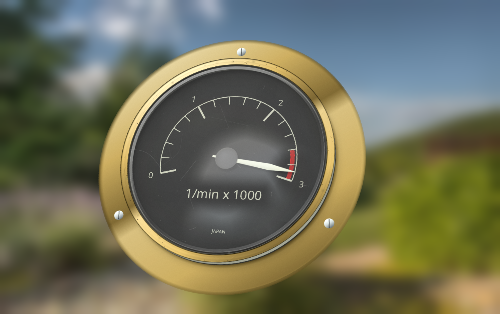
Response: 2900rpm
